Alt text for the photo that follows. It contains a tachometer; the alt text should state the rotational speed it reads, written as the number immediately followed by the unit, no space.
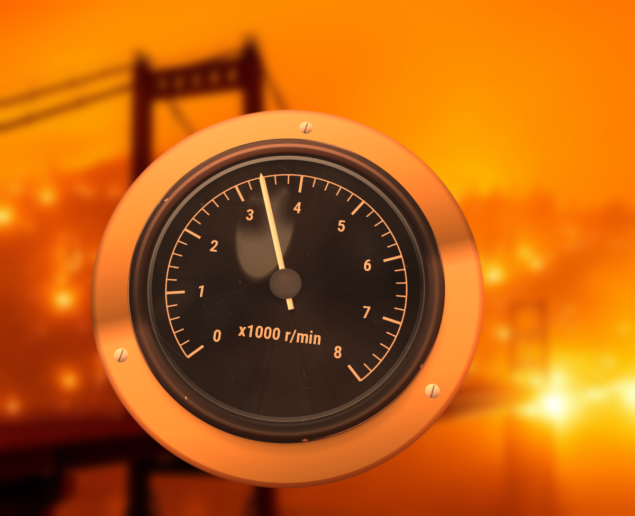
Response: 3400rpm
